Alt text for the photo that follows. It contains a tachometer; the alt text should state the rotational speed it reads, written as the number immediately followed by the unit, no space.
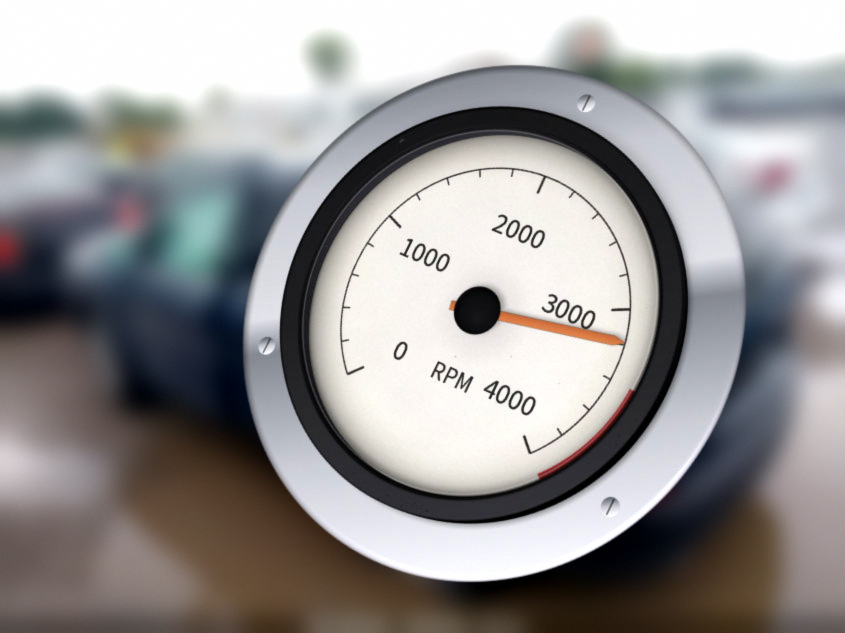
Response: 3200rpm
